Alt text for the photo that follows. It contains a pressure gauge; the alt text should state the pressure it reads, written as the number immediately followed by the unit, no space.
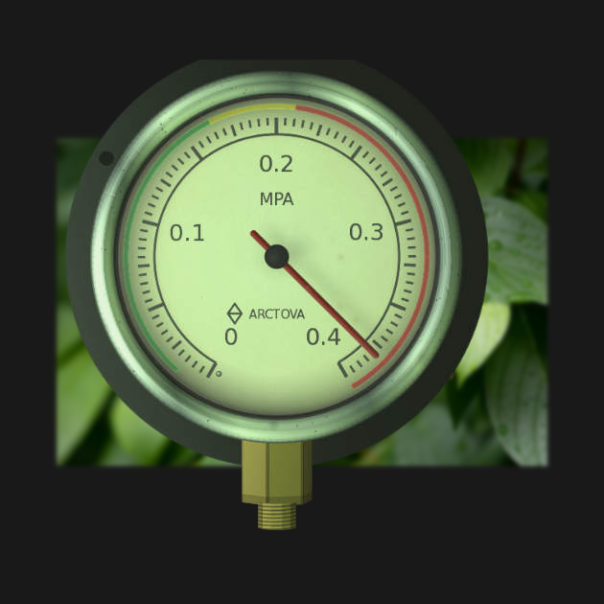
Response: 0.38MPa
